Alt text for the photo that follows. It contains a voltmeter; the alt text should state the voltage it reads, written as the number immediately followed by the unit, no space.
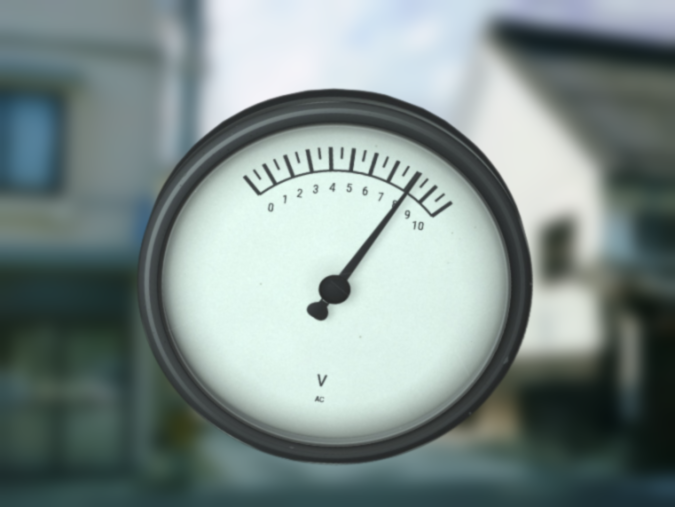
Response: 8V
